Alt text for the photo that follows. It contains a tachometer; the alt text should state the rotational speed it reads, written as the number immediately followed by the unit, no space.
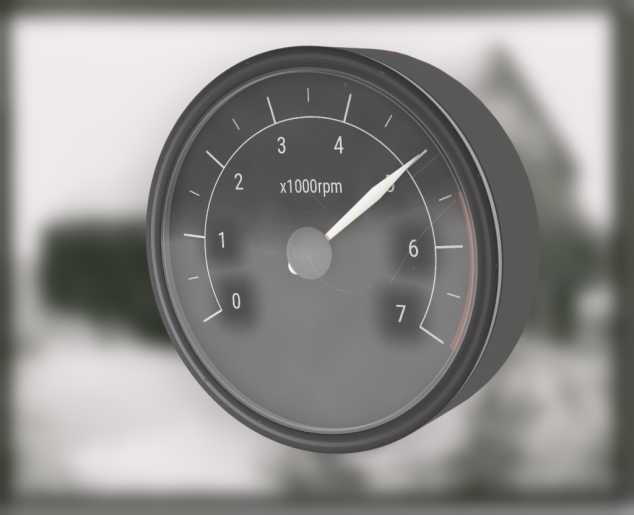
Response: 5000rpm
